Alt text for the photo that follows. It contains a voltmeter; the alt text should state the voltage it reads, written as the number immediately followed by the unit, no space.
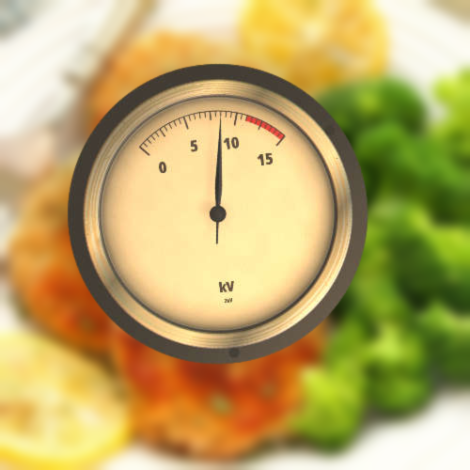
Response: 8.5kV
